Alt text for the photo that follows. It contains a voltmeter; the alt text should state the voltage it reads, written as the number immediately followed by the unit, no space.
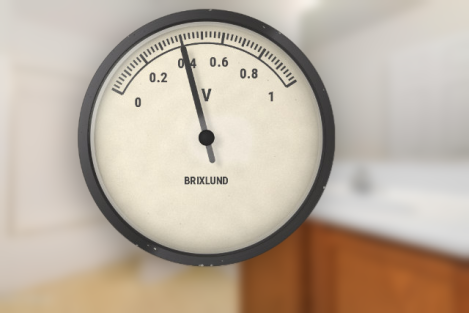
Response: 0.4V
